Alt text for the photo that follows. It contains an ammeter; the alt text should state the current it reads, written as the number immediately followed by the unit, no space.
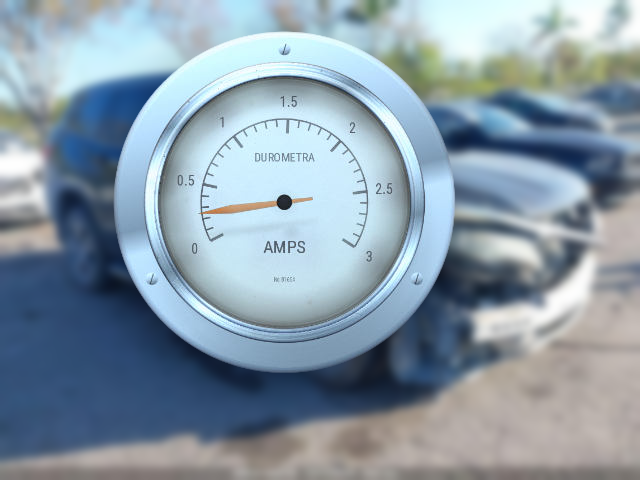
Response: 0.25A
